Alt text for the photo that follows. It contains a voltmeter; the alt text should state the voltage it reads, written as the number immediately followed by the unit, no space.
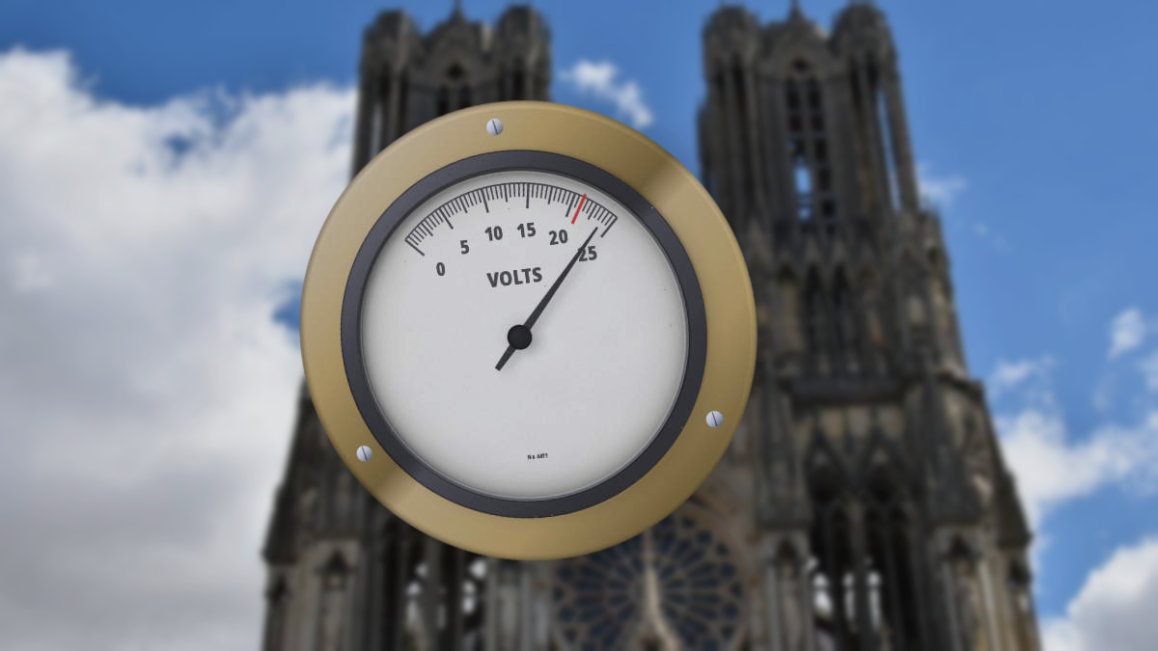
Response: 24V
